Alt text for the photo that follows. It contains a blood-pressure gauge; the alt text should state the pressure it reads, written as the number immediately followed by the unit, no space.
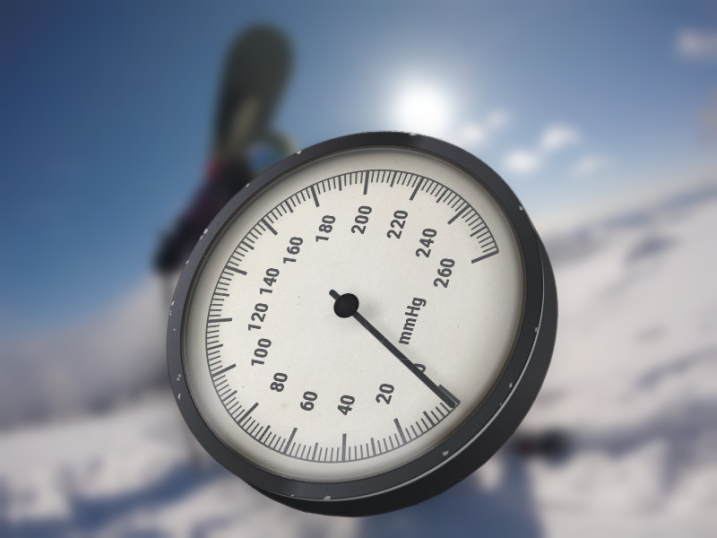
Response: 2mmHg
